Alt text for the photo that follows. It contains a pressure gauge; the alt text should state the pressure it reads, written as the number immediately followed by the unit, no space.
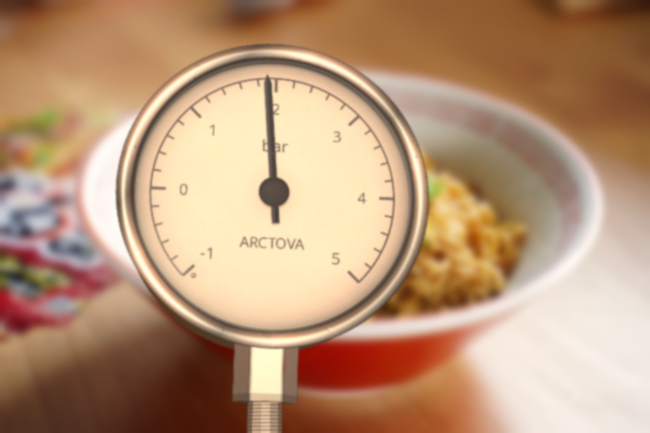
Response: 1.9bar
